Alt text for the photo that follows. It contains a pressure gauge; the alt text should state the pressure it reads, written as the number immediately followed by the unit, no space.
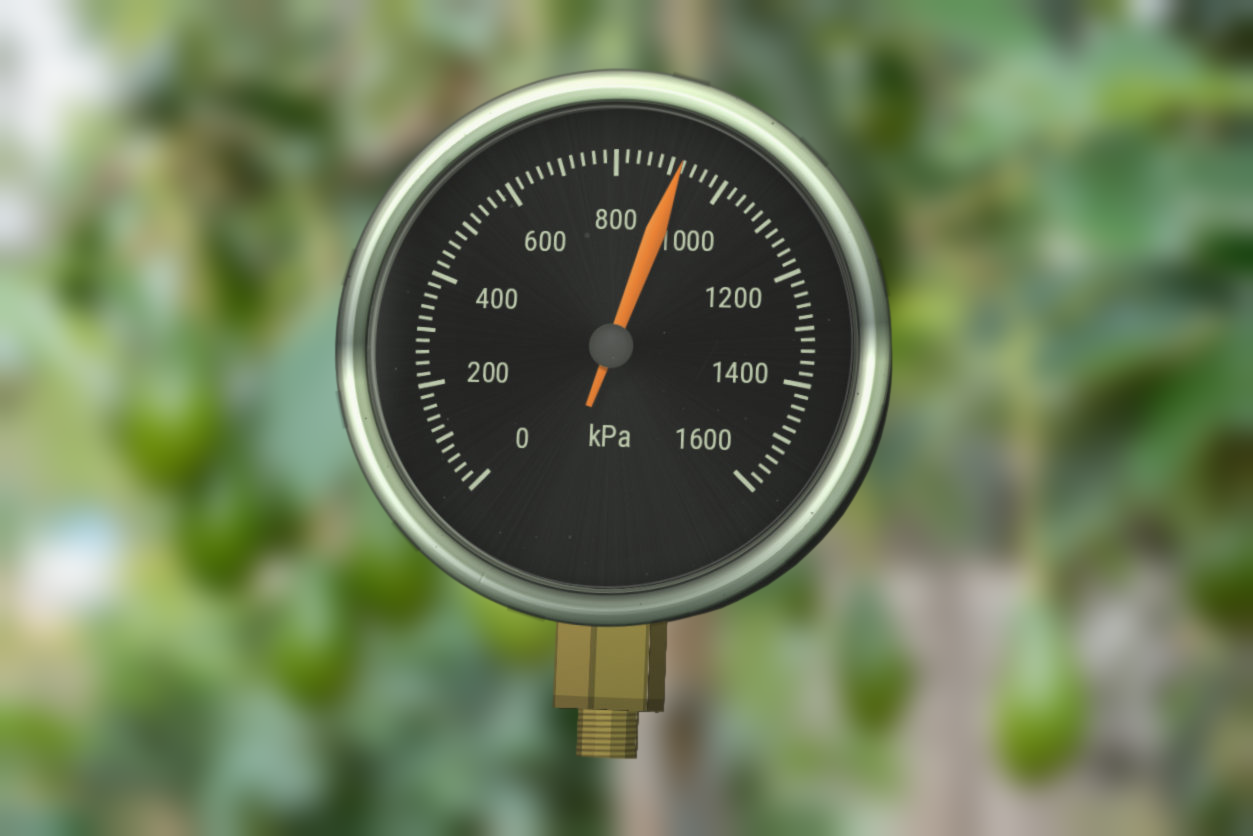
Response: 920kPa
